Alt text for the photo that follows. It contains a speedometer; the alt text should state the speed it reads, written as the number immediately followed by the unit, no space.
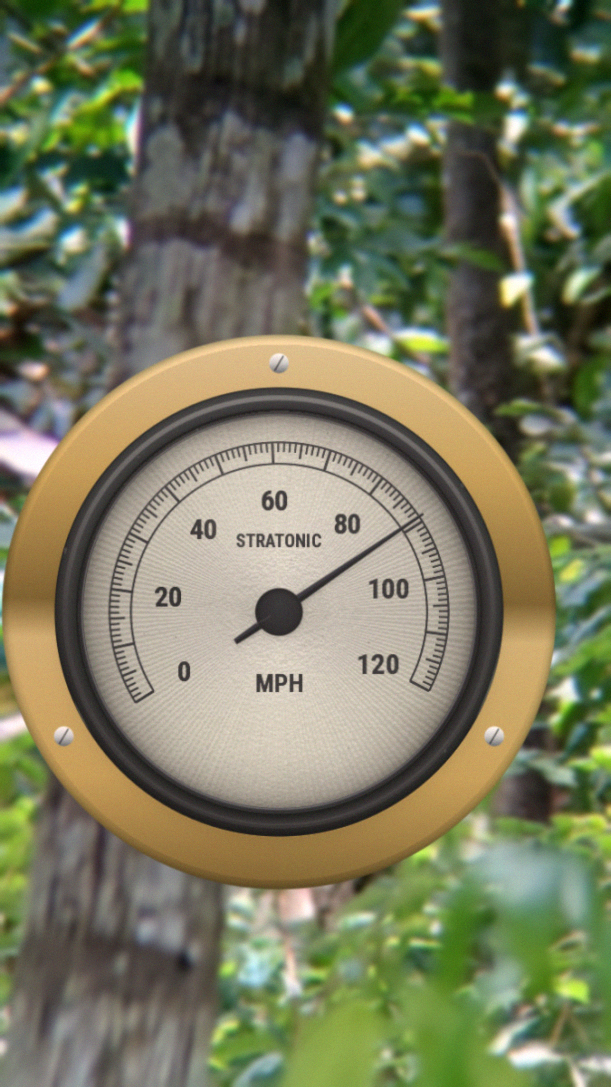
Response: 89mph
